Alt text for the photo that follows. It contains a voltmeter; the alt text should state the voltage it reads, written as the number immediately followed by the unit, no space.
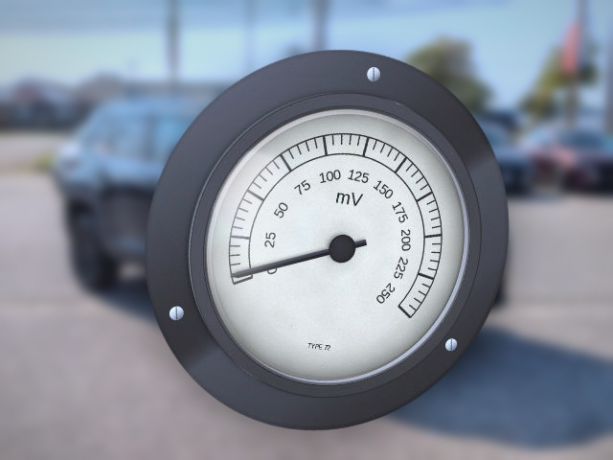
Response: 5mV
